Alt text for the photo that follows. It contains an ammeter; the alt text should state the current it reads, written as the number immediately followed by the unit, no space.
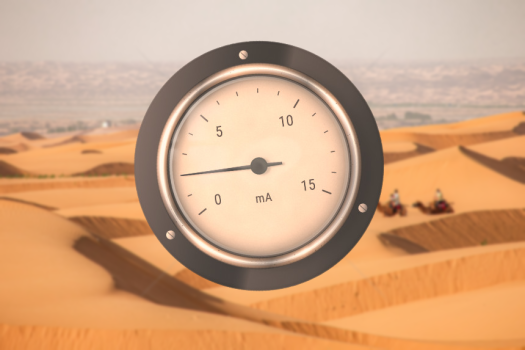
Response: 2mA
